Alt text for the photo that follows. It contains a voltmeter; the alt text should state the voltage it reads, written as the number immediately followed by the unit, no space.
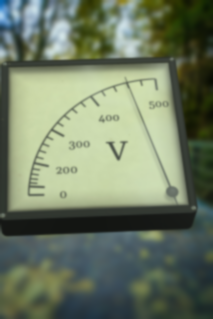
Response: 460V
